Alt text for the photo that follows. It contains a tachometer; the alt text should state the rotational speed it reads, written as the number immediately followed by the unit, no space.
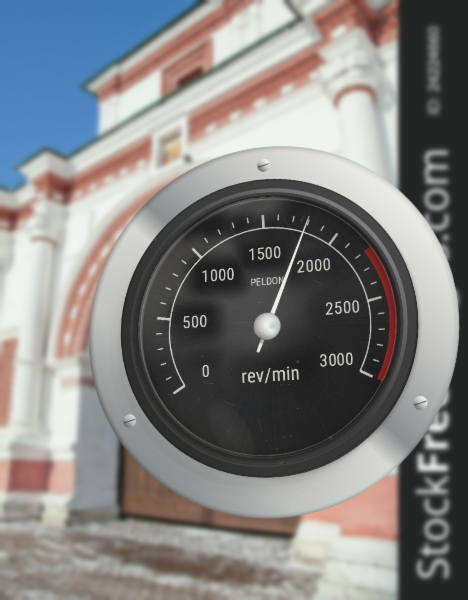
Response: 1800rpm
